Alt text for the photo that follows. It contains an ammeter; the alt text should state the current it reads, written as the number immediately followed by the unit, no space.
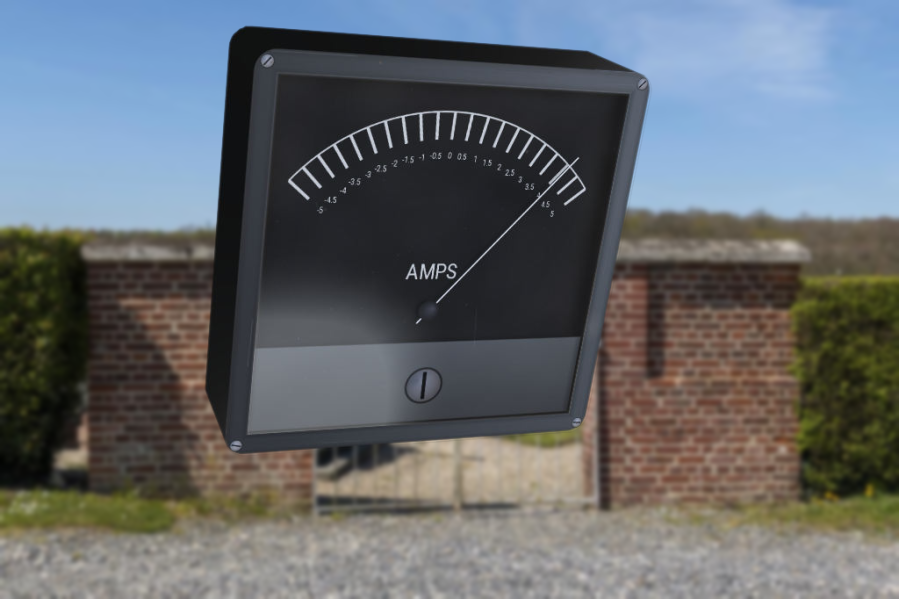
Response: 4A
